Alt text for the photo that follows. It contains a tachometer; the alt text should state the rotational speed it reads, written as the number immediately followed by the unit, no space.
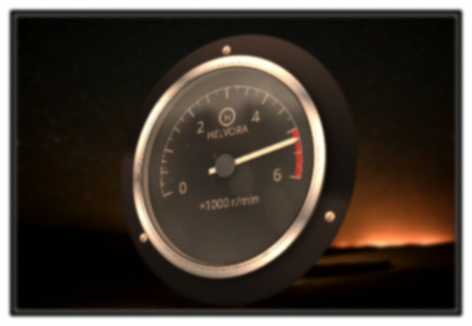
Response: 5250rpm
